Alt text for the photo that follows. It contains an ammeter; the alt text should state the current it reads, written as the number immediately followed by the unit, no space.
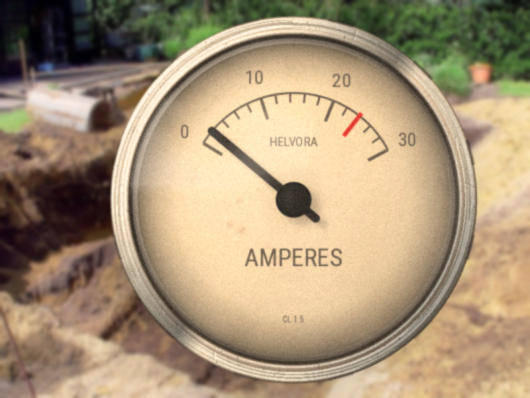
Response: 2A
